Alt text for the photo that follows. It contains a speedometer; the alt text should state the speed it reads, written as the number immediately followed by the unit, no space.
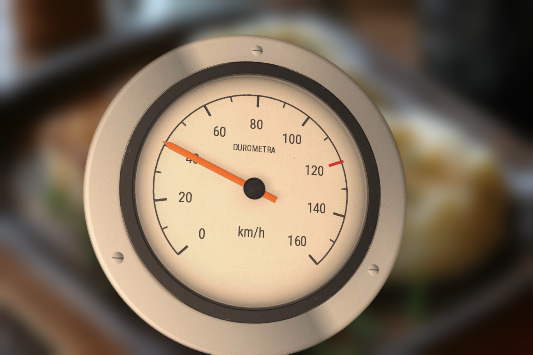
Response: 40km/h
